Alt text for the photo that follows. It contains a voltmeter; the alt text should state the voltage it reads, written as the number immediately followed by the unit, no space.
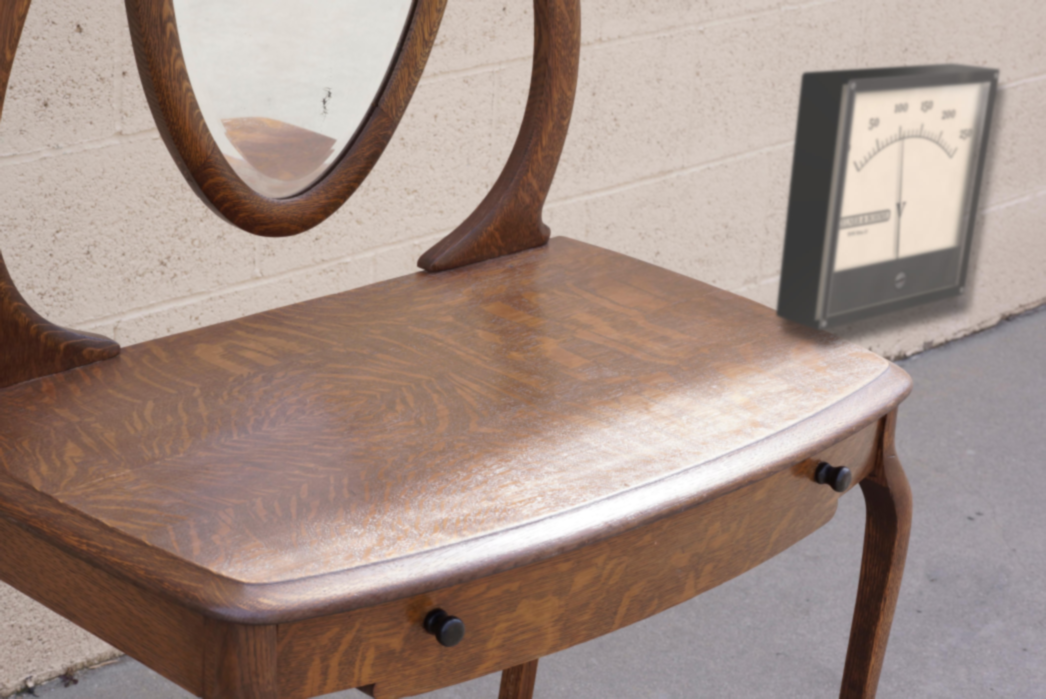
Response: 100V
